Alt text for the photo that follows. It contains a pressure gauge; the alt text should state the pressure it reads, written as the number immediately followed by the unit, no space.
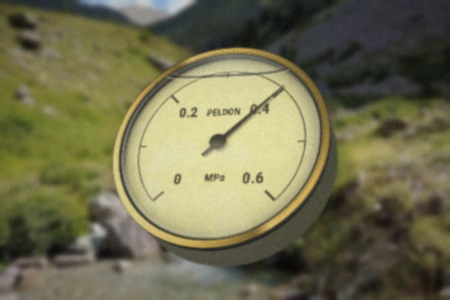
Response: 0.4MPa
